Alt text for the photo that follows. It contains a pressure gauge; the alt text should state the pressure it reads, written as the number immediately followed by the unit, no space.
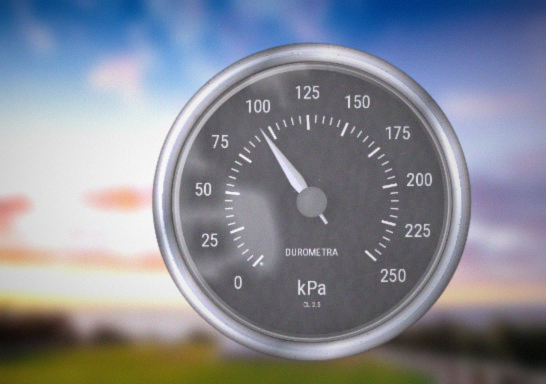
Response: 95kPa
